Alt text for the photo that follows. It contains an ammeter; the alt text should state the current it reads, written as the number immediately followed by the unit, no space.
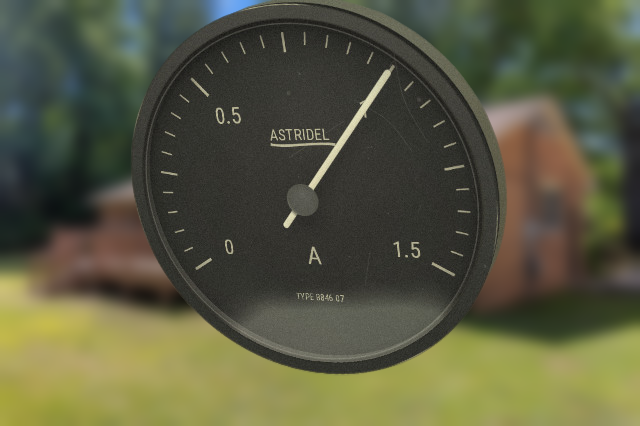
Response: 1A
